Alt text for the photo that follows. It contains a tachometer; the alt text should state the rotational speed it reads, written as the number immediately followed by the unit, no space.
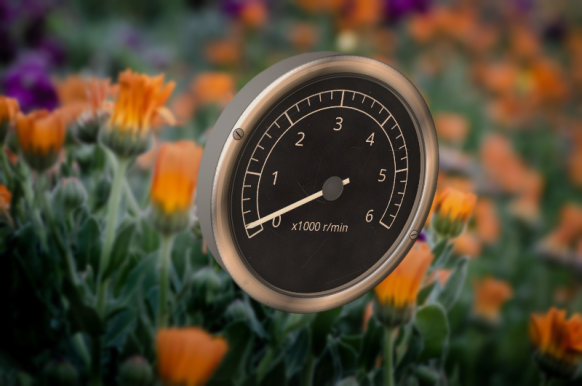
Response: 200rpm
